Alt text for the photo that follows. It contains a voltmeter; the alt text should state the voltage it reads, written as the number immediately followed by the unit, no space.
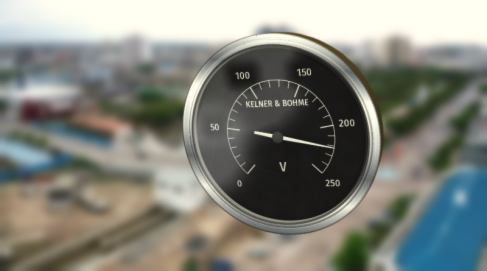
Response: 220V
